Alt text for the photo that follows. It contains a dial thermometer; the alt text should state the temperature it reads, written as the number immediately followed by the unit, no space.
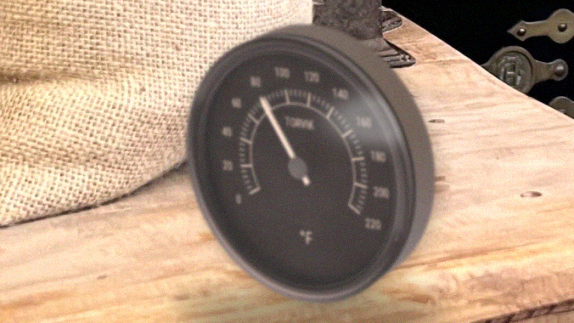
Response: 80°F
